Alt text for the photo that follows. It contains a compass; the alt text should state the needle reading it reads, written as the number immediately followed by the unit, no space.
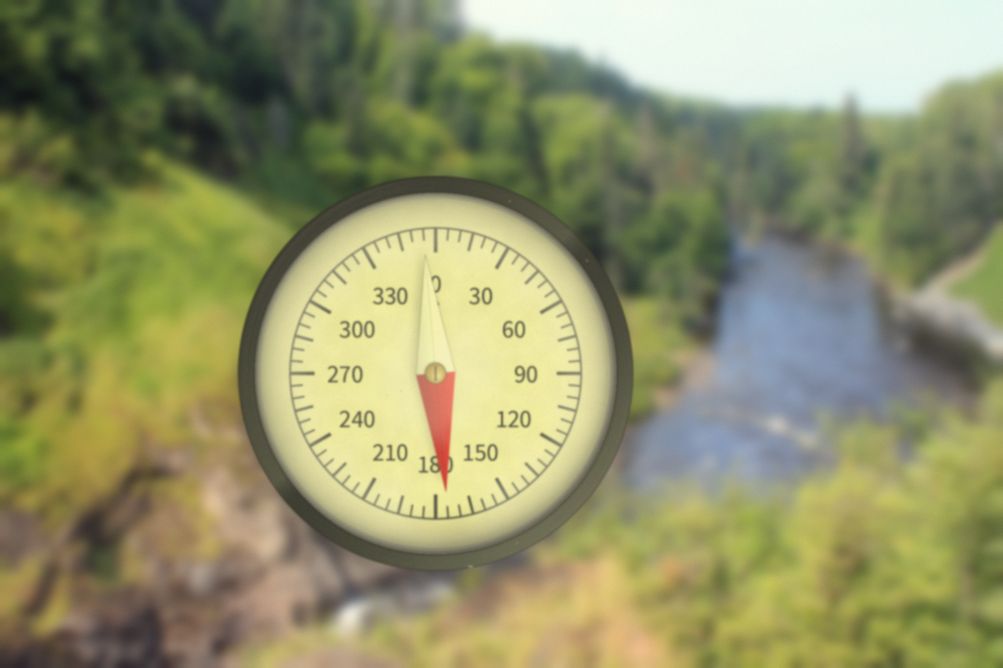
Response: 175°
